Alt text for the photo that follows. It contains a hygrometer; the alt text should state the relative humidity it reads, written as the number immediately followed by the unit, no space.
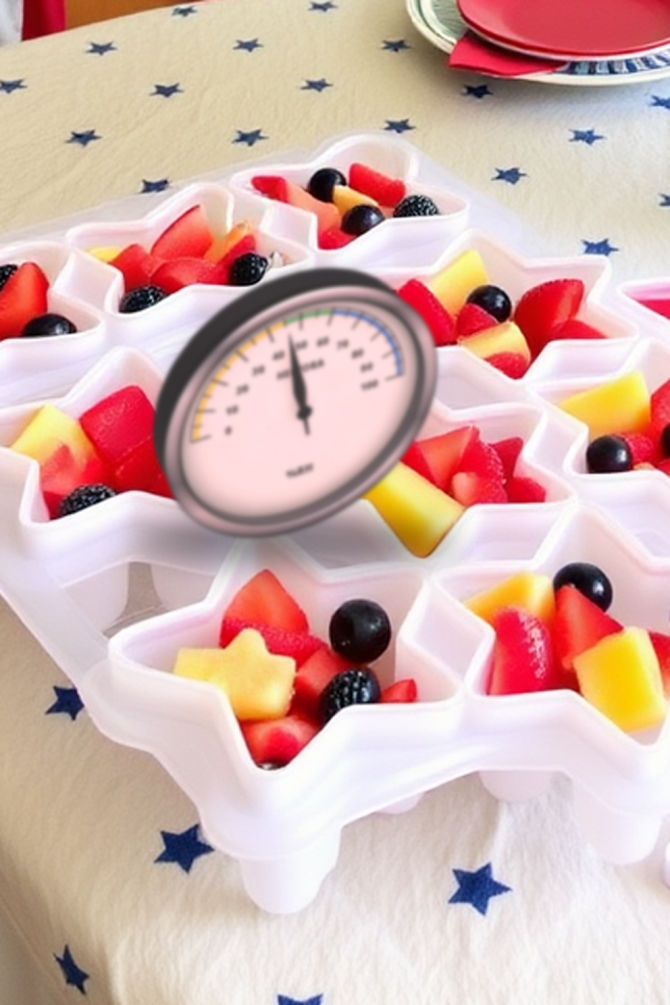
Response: 45%
